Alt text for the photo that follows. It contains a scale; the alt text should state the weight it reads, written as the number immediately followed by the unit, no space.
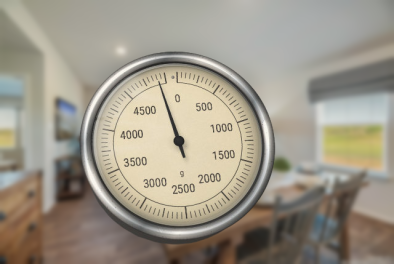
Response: 4900g
